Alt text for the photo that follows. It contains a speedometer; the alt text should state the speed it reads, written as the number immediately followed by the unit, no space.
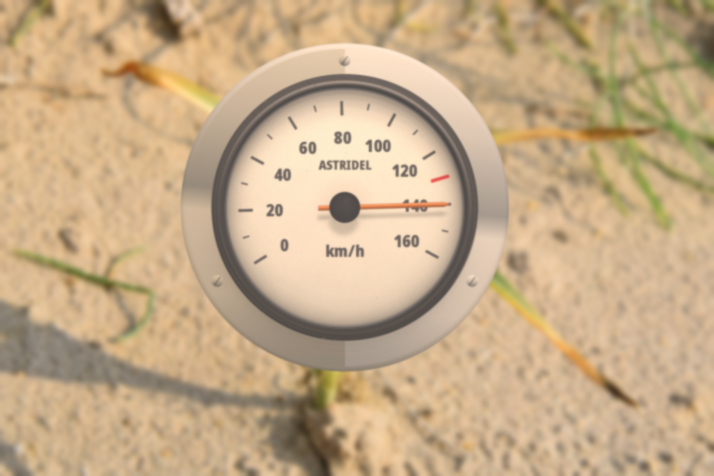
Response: 140km/h
